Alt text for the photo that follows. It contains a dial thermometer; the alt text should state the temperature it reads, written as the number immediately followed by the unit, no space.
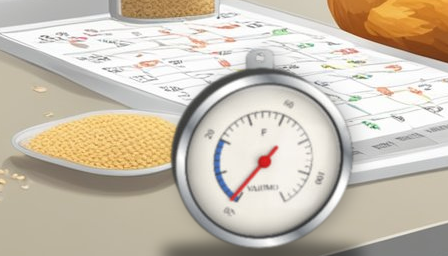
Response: -16°F
